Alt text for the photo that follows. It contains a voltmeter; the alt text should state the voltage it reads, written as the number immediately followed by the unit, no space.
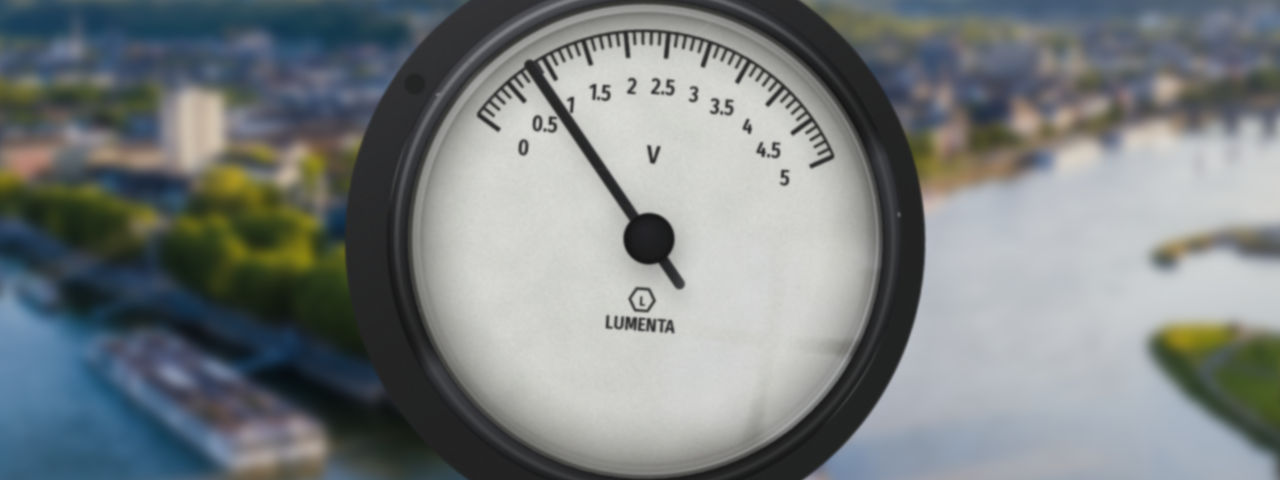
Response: 0.8V
